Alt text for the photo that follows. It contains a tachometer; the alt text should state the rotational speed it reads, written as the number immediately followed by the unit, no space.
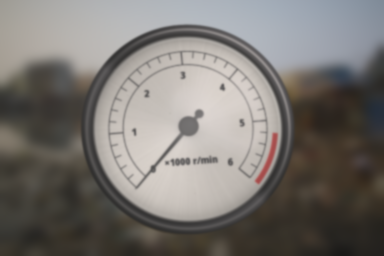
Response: 0rpm
